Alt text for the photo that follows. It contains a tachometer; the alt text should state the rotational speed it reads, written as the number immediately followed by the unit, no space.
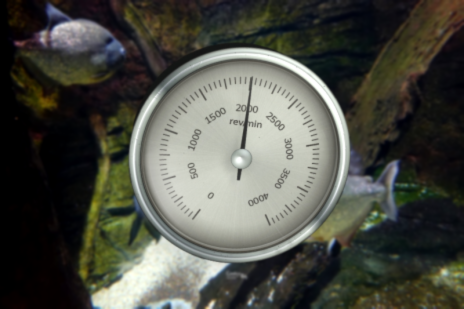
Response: 2000rpm
